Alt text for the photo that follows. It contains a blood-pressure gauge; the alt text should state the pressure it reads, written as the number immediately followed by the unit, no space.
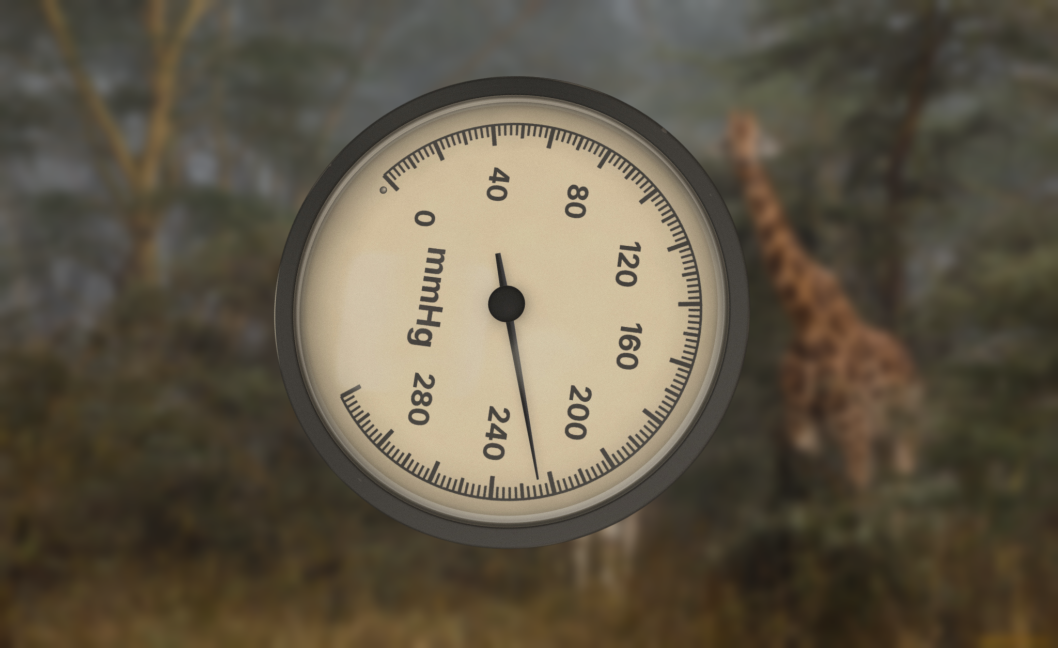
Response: 224mmHg
